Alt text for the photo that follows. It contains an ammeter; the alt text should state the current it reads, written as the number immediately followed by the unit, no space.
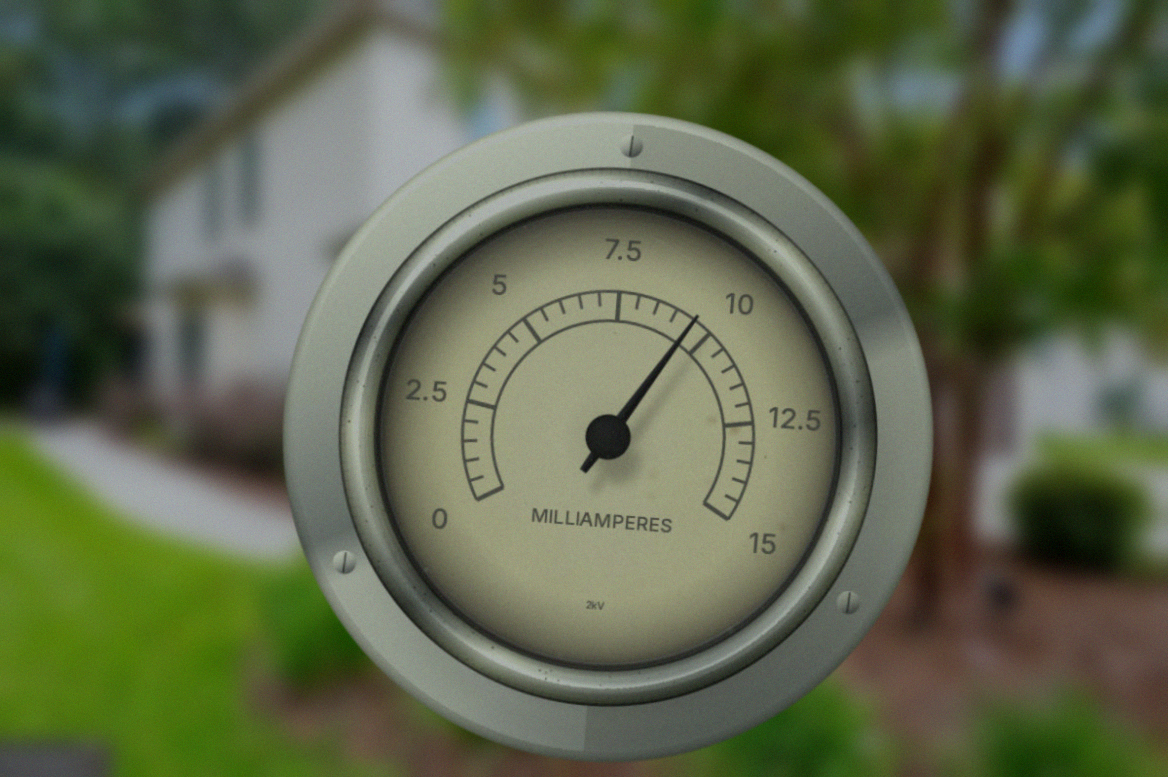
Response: 9.5mA
